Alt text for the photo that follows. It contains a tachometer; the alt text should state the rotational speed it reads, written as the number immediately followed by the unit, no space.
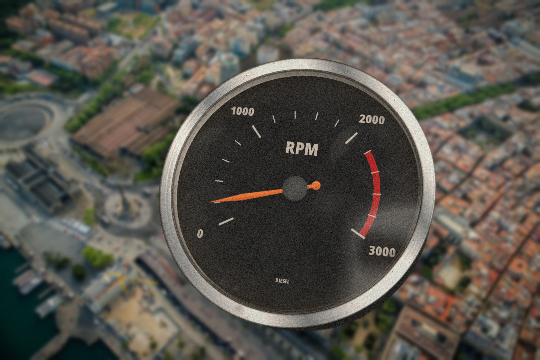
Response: 200rpm
